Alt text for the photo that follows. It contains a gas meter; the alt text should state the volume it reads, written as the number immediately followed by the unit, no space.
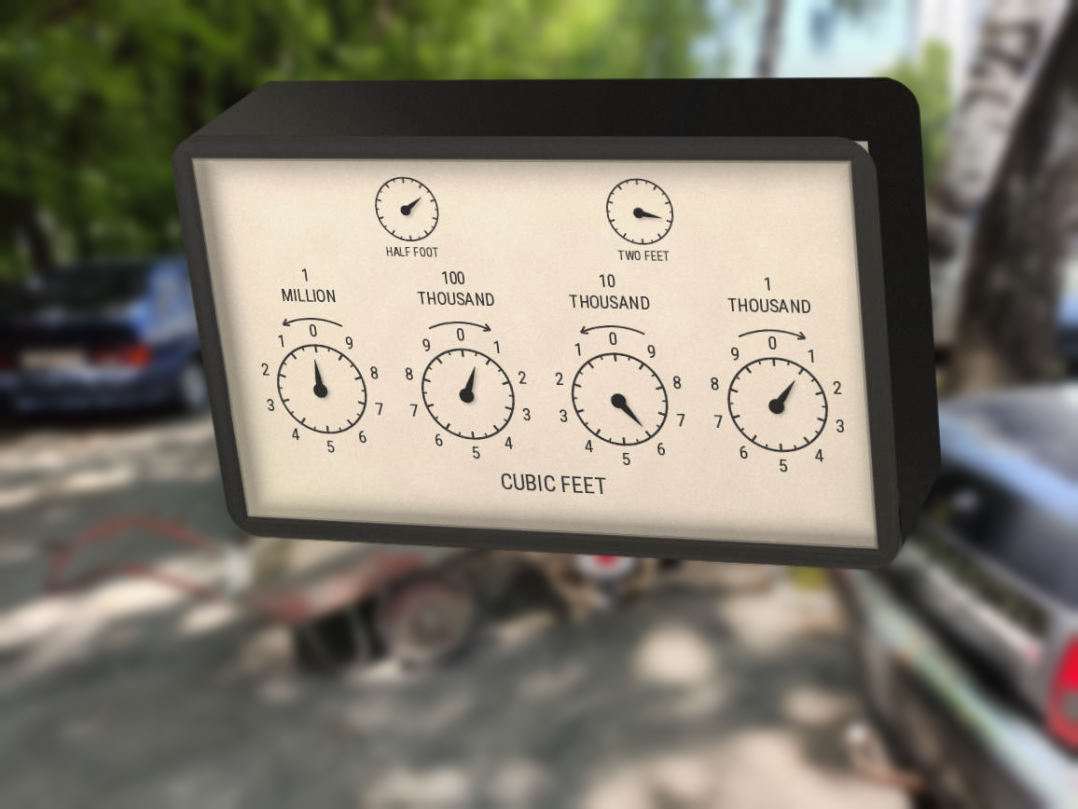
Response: 6100ft³
